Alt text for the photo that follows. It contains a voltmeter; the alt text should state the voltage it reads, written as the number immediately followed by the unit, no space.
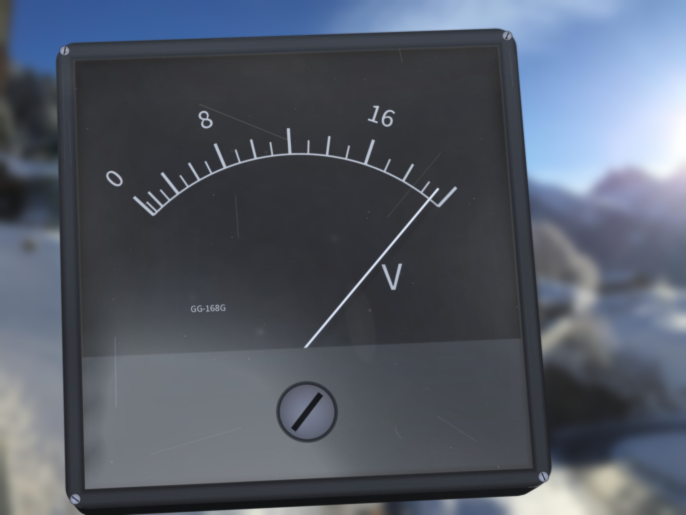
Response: 19.5V
